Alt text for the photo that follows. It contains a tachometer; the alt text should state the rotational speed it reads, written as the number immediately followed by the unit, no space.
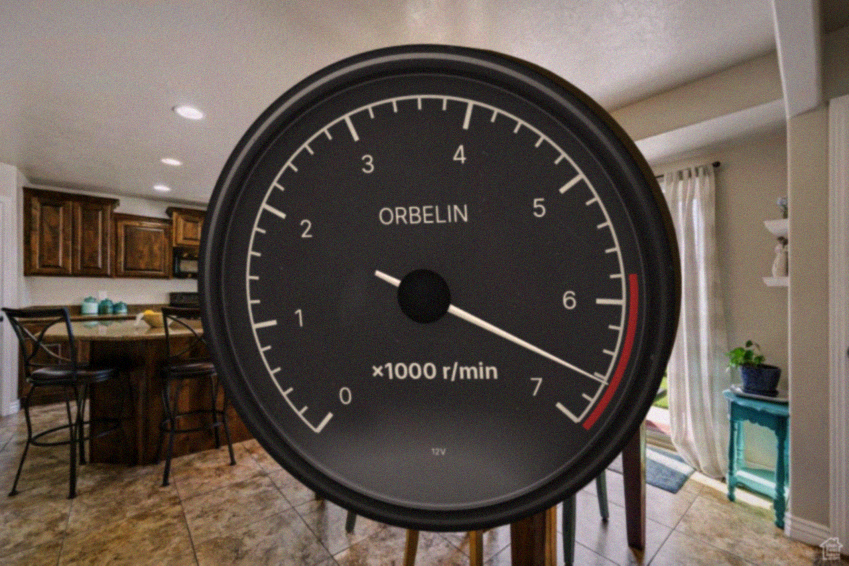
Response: 6600rpm
